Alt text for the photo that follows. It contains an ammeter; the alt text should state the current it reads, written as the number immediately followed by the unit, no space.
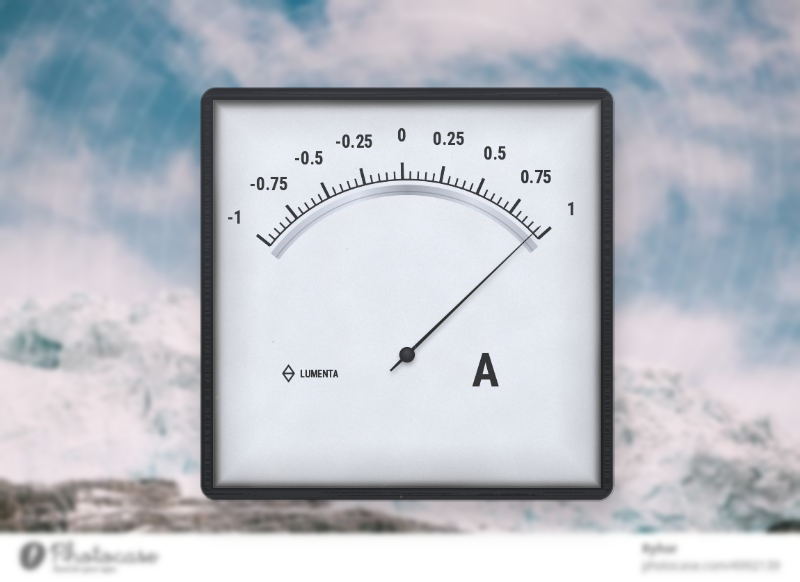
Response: 0.95A
